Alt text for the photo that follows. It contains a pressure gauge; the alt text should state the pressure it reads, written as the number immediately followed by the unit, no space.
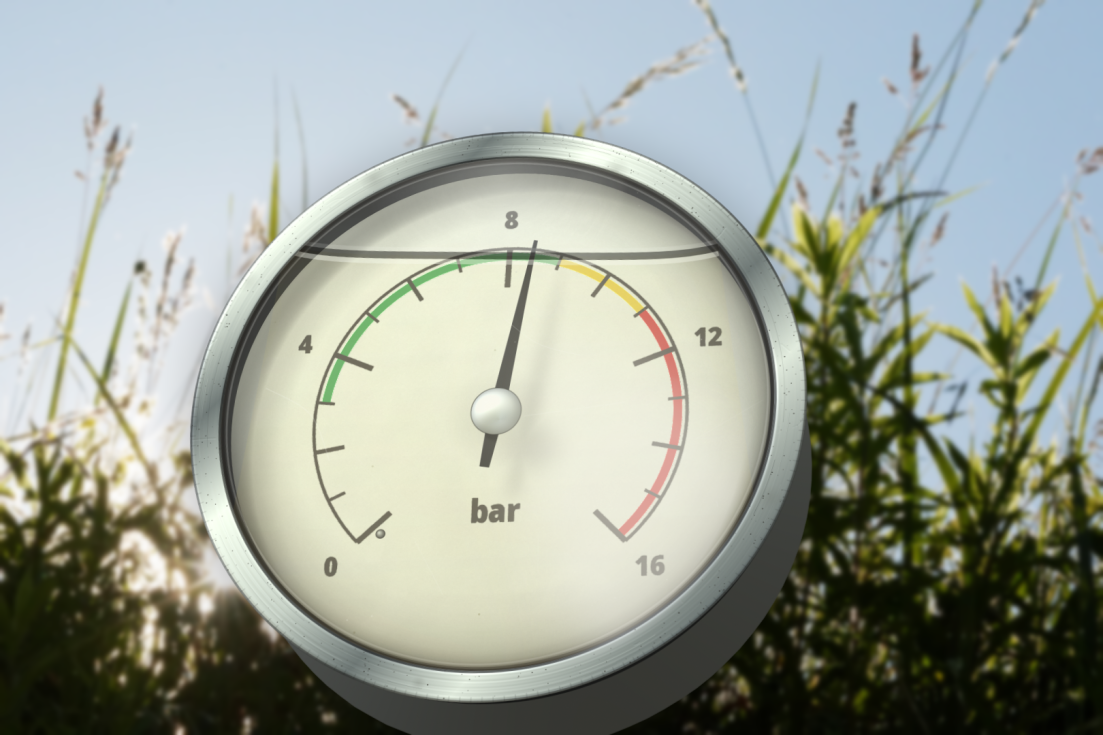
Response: 8.5bar
